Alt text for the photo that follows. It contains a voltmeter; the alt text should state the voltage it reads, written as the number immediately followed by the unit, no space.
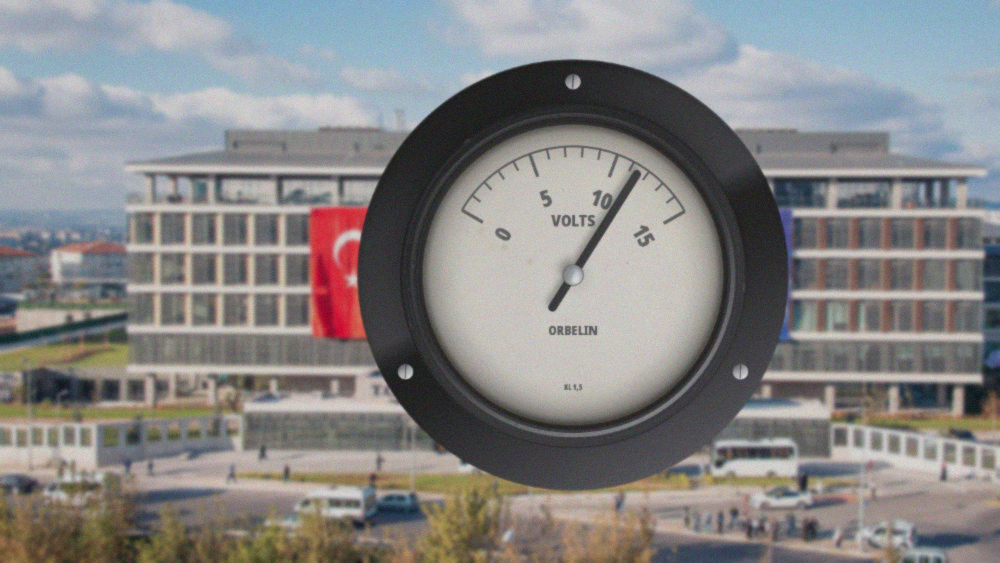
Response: 11.5V
